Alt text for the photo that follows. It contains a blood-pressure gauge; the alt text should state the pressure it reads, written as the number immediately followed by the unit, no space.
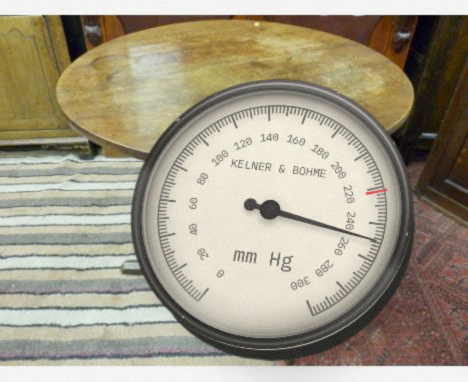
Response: 250mmHg
